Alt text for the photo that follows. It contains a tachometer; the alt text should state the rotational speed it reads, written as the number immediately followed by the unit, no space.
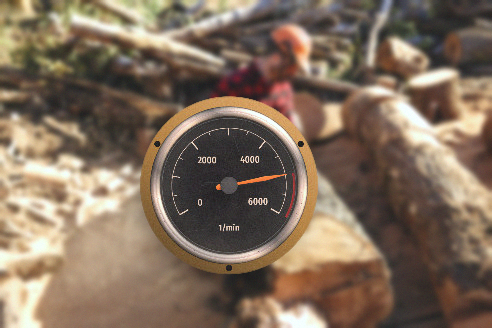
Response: 5000rpm
